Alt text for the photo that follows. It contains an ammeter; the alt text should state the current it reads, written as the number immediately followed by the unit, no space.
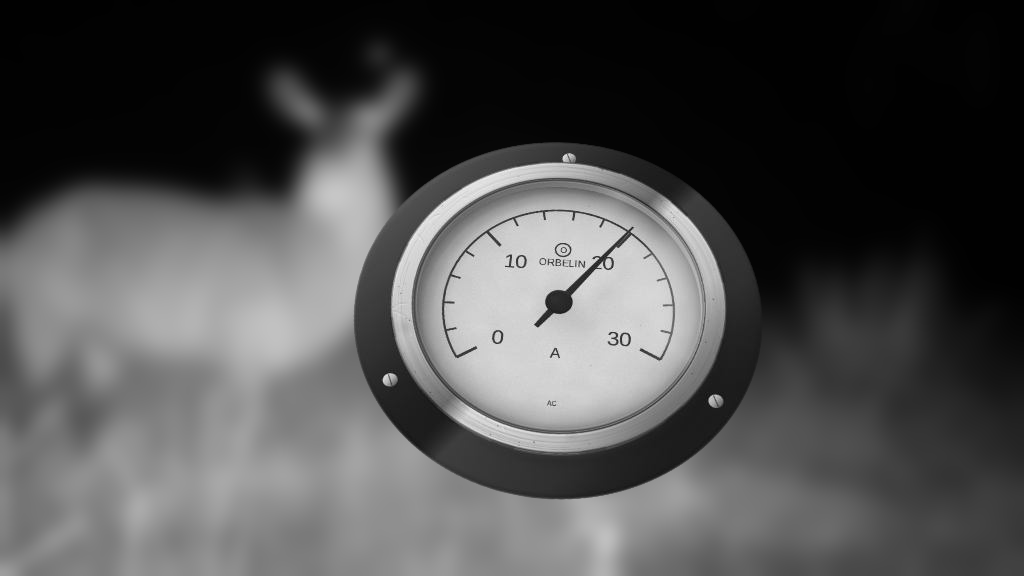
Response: 20A
